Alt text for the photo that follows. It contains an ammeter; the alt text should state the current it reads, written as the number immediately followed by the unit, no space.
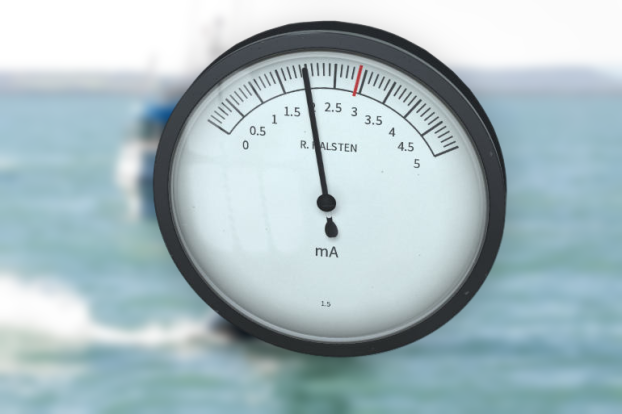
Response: 2mA
